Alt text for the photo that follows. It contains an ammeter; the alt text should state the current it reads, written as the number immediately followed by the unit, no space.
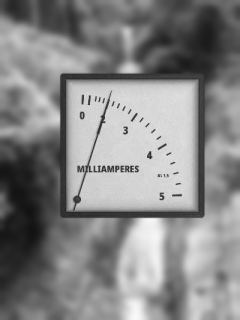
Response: 2mA
